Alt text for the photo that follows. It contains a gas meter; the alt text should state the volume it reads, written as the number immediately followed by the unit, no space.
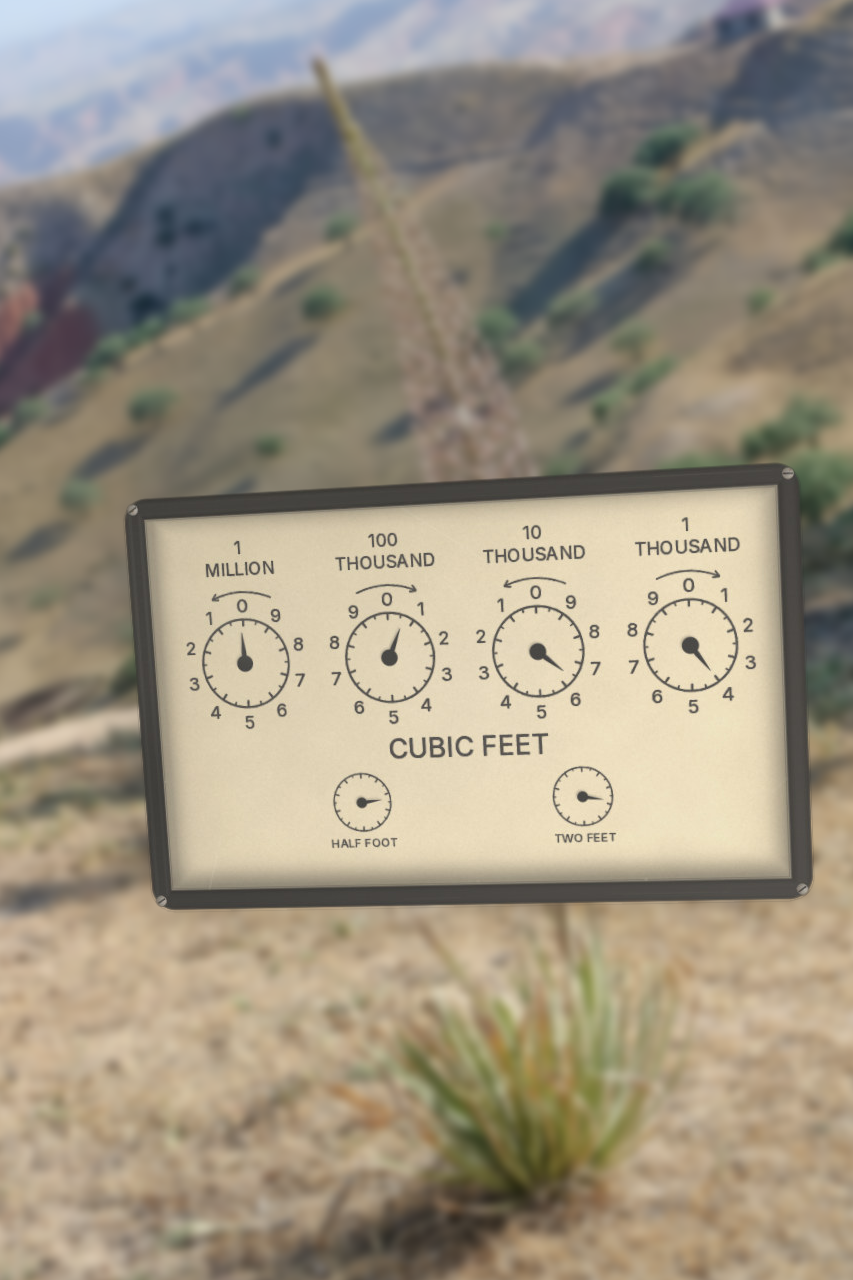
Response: 6400ft³
